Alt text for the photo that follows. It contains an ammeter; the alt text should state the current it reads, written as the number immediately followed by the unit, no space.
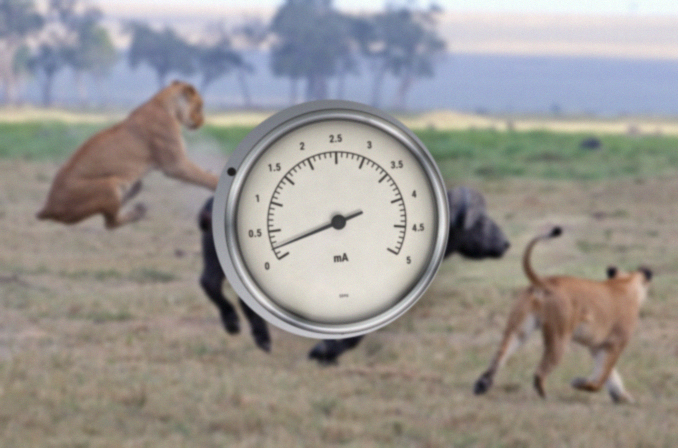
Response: 0.2mA
